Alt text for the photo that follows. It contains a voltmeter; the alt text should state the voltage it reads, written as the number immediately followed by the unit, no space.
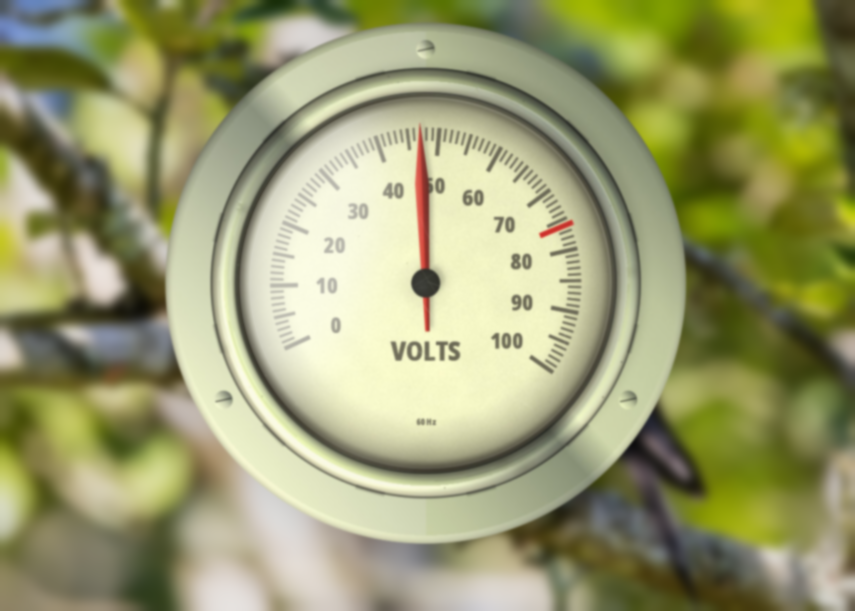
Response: 47V
